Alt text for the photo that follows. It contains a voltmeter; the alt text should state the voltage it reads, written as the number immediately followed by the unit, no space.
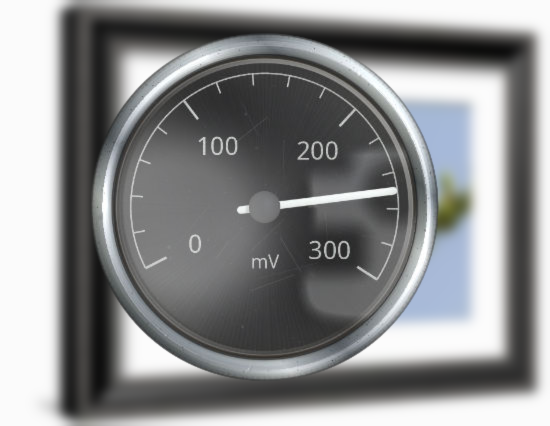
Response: 250mV
